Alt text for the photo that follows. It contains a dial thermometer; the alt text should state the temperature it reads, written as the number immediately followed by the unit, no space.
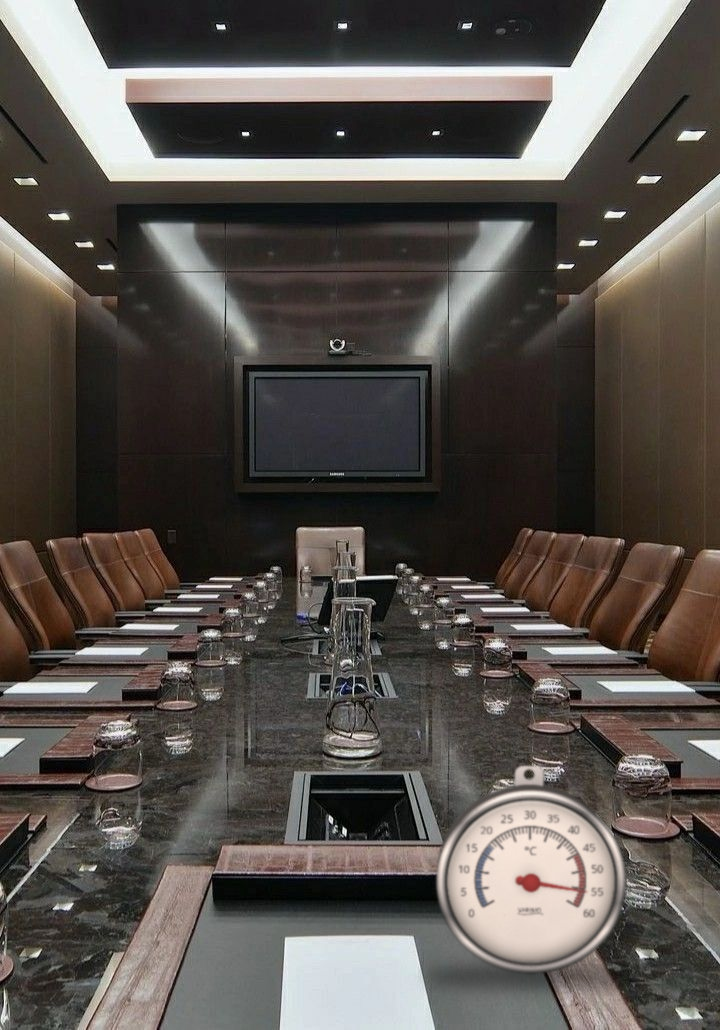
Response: 55°C
